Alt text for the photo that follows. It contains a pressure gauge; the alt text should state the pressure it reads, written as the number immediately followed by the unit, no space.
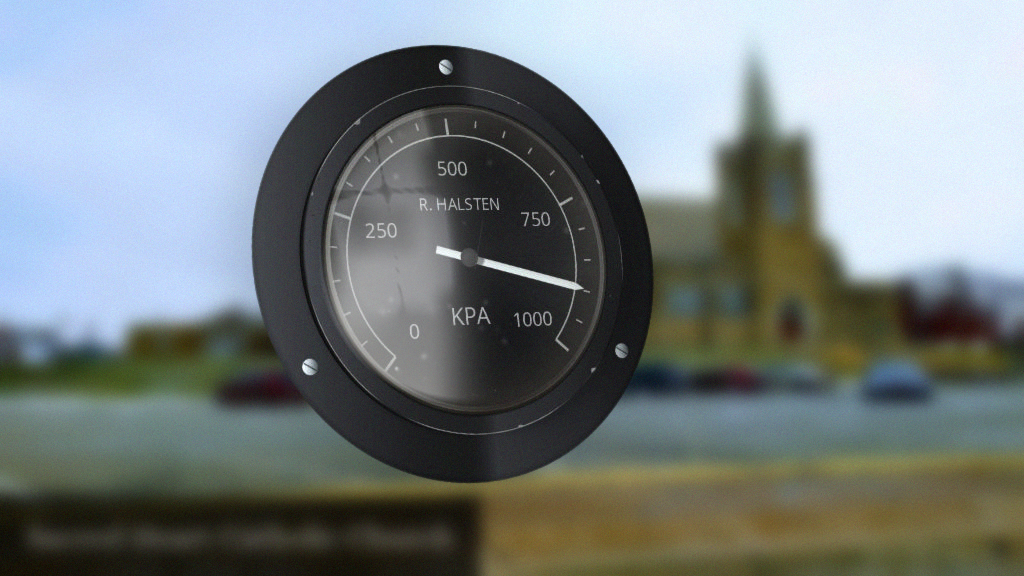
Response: 900kPa
